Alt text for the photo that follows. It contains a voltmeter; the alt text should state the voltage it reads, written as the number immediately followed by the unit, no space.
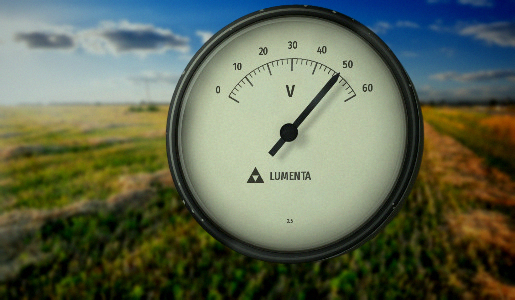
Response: 50V
